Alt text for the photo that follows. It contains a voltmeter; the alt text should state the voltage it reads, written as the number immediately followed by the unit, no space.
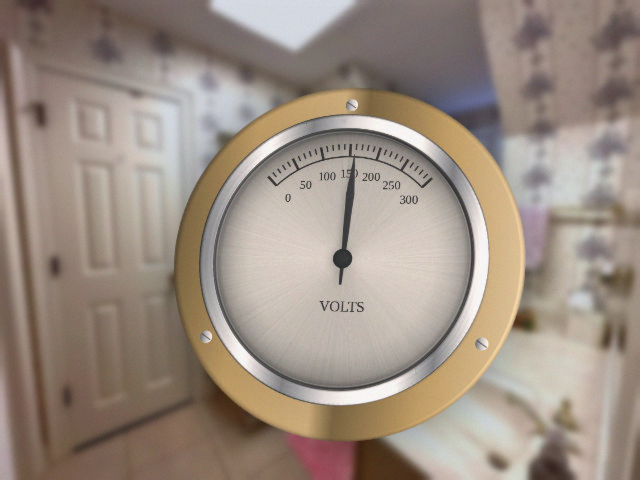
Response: 160V
